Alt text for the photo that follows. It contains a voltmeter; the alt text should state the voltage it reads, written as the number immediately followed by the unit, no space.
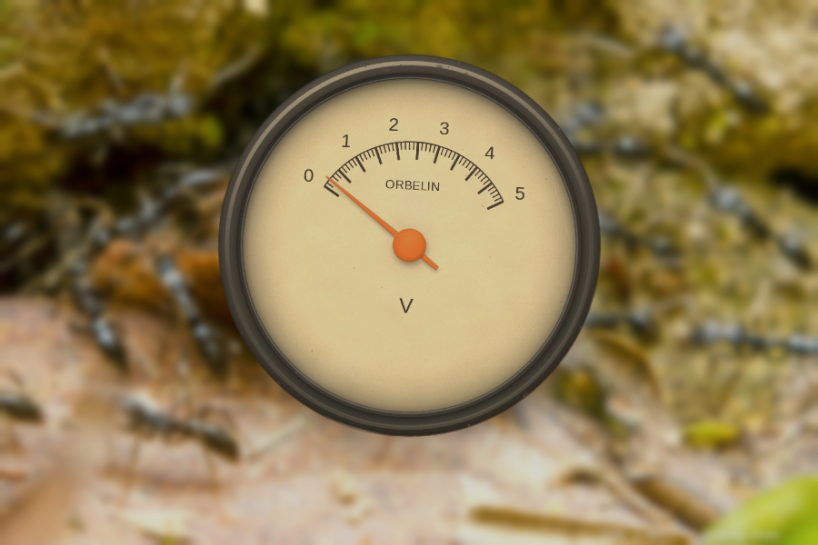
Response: 0.2V
